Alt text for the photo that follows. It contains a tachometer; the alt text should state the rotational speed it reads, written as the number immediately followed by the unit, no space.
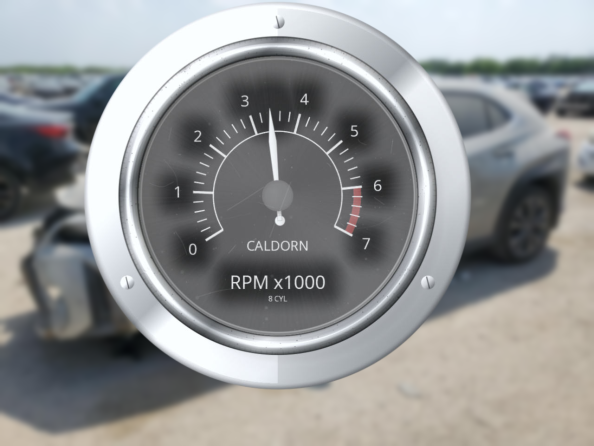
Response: 3400rpm
